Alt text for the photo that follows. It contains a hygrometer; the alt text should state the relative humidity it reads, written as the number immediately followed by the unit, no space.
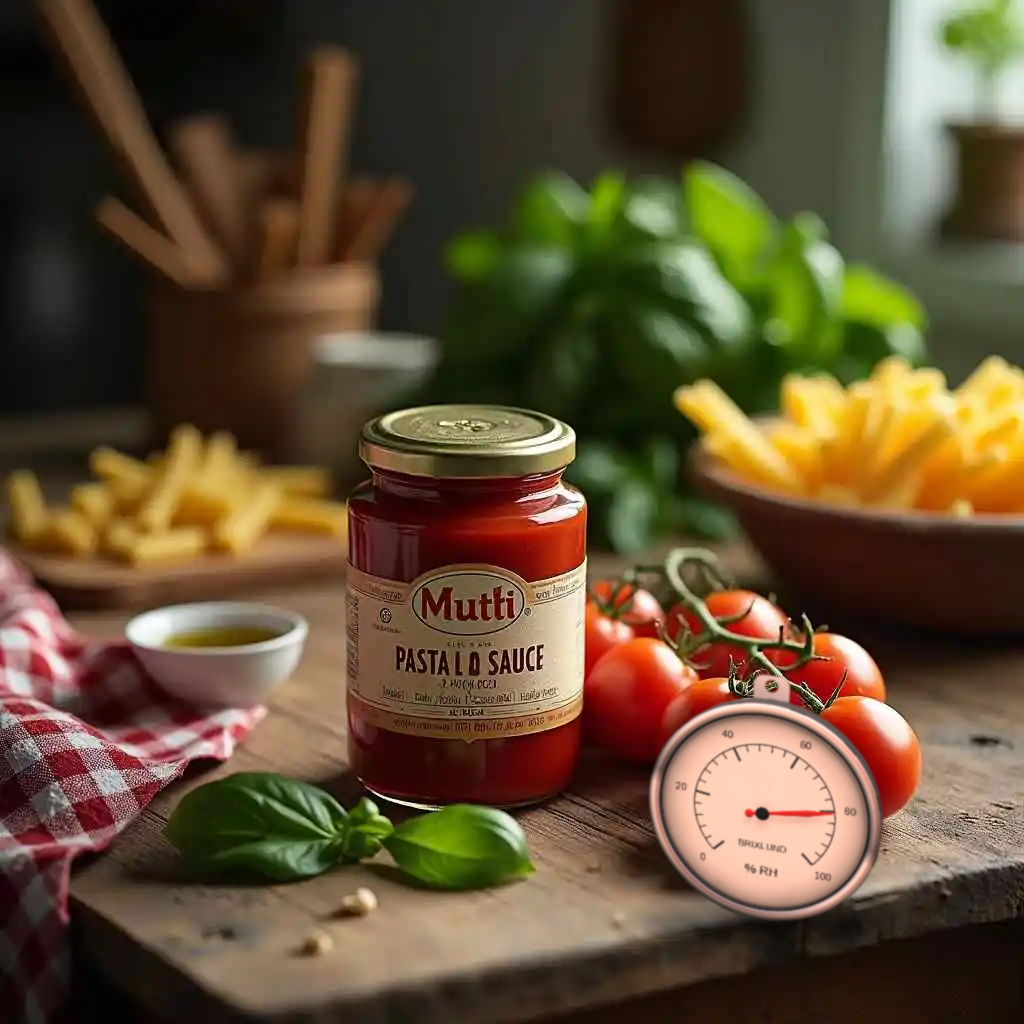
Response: 80%
